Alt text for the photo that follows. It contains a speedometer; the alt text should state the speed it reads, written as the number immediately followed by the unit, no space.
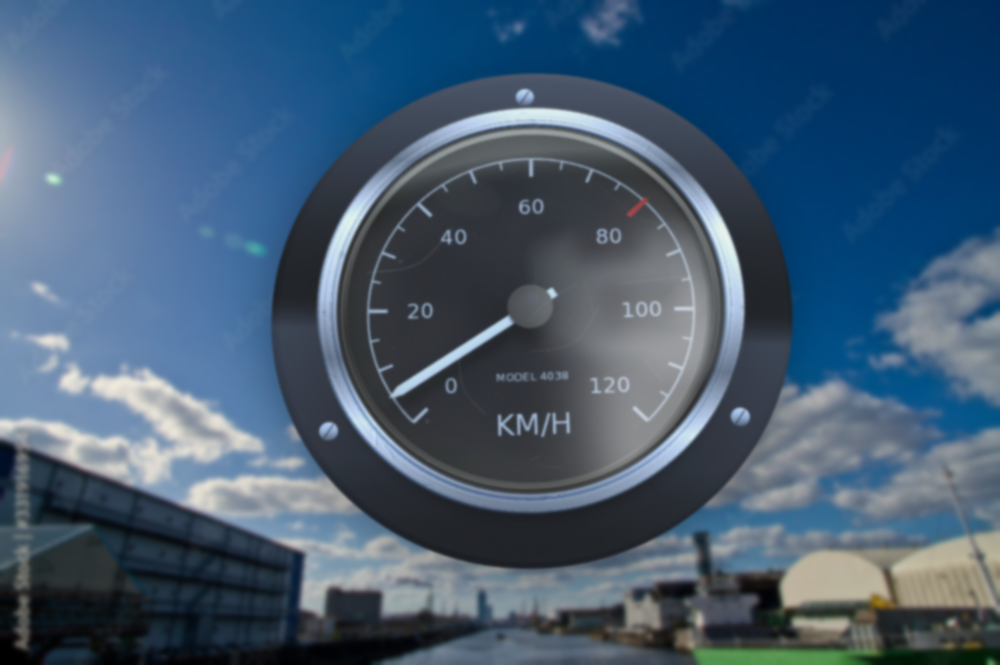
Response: 5km/h
